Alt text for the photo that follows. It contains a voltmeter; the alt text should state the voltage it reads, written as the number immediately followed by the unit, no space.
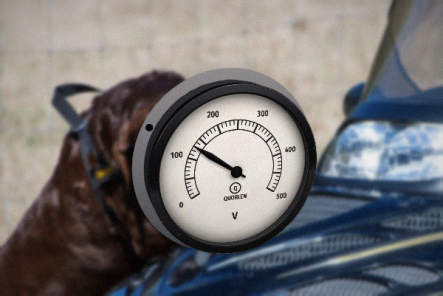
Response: 130V
